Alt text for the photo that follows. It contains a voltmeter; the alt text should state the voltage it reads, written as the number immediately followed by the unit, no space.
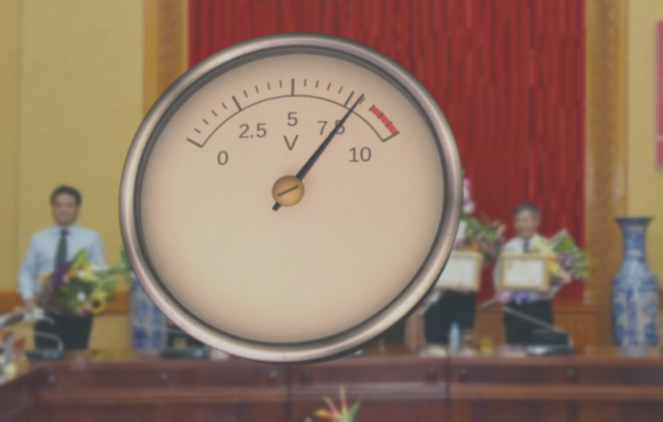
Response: 8V
